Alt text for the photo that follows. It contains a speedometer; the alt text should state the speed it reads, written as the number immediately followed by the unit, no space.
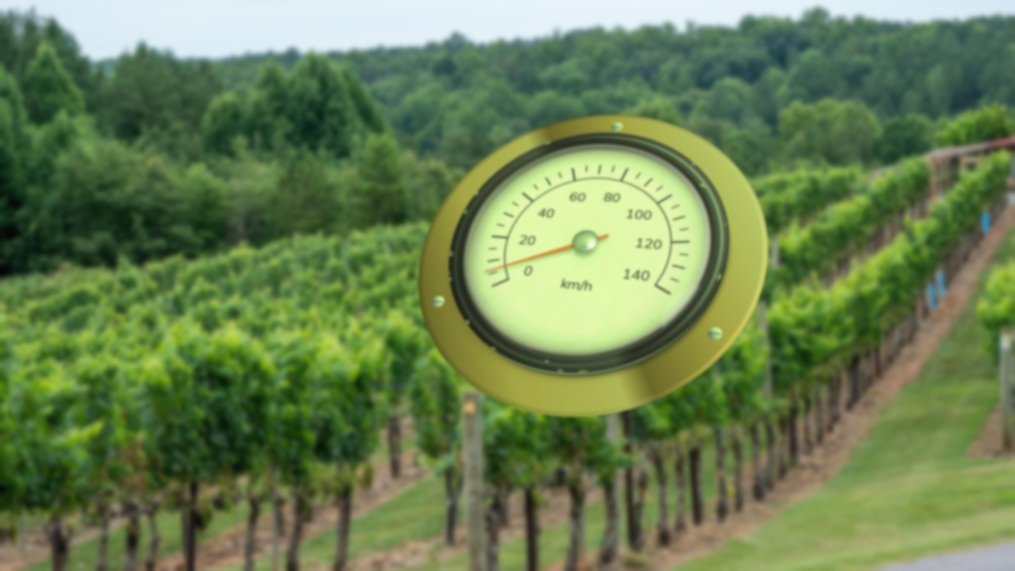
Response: 5km/h
